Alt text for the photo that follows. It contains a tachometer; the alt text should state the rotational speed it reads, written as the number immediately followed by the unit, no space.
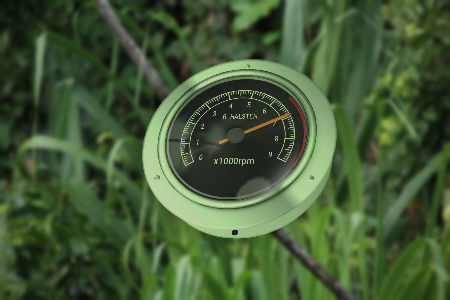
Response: 7000rpm
